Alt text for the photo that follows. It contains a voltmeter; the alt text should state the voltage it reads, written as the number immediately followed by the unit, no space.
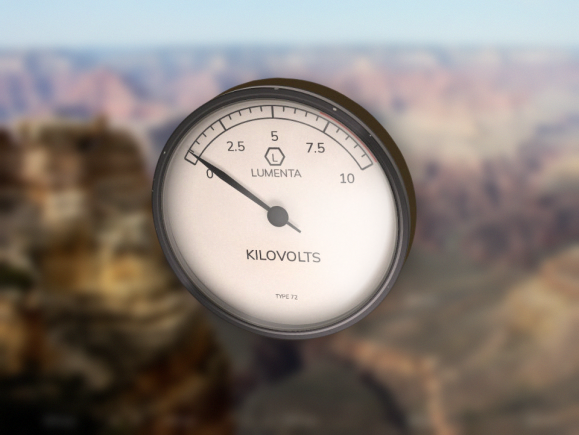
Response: 0.5kV
